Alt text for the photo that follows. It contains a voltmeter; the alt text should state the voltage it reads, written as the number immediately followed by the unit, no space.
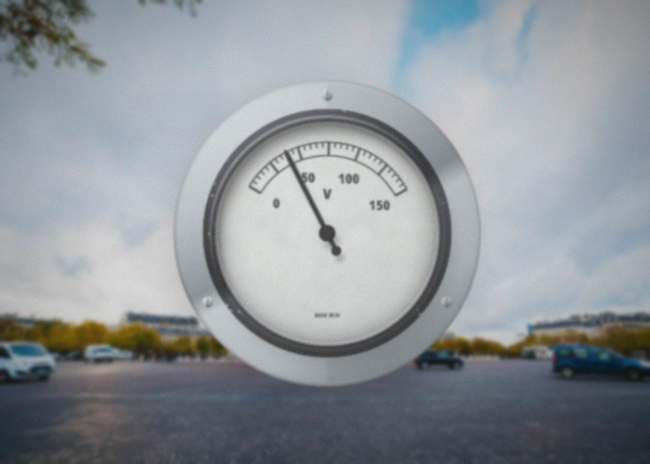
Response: 40V
